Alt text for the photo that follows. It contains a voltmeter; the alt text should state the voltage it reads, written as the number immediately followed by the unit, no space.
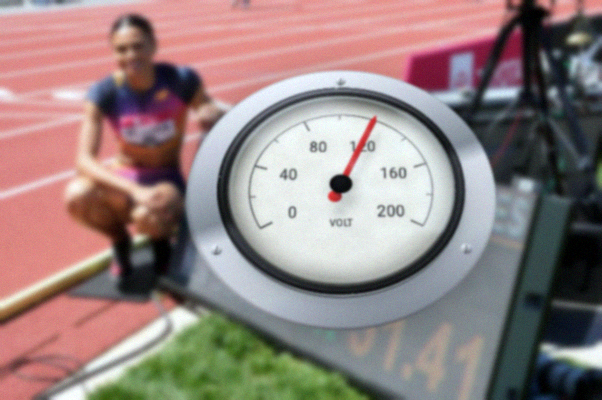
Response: 120V
